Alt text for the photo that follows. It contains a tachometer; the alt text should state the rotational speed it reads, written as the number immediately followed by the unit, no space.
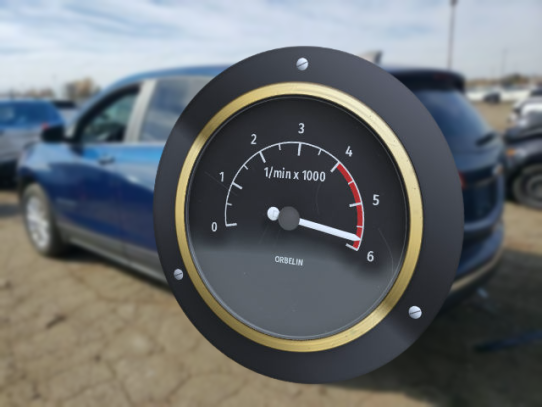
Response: 5750rpm
